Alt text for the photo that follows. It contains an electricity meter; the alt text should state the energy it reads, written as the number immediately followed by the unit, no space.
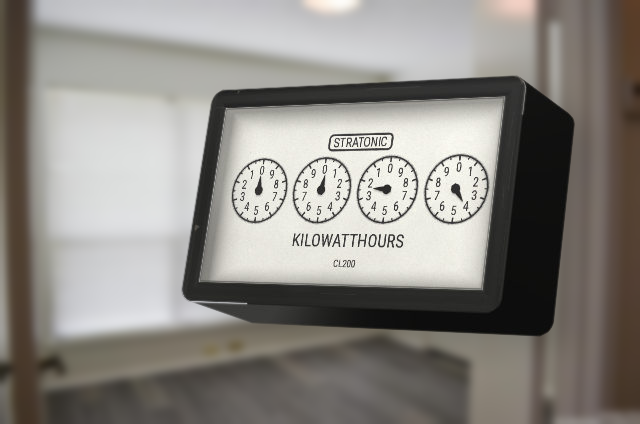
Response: 24kWh
